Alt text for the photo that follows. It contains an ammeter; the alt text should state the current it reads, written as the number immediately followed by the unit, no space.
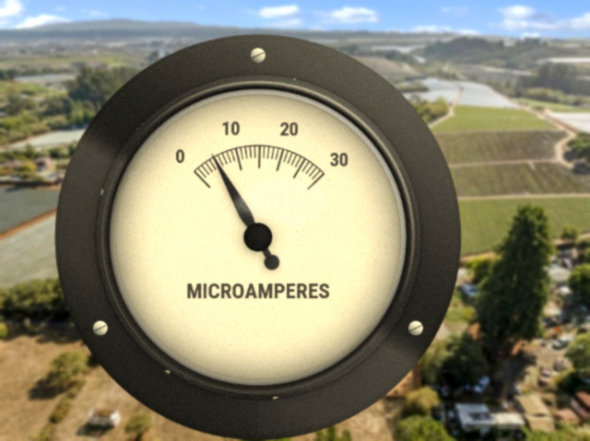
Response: 5µA
